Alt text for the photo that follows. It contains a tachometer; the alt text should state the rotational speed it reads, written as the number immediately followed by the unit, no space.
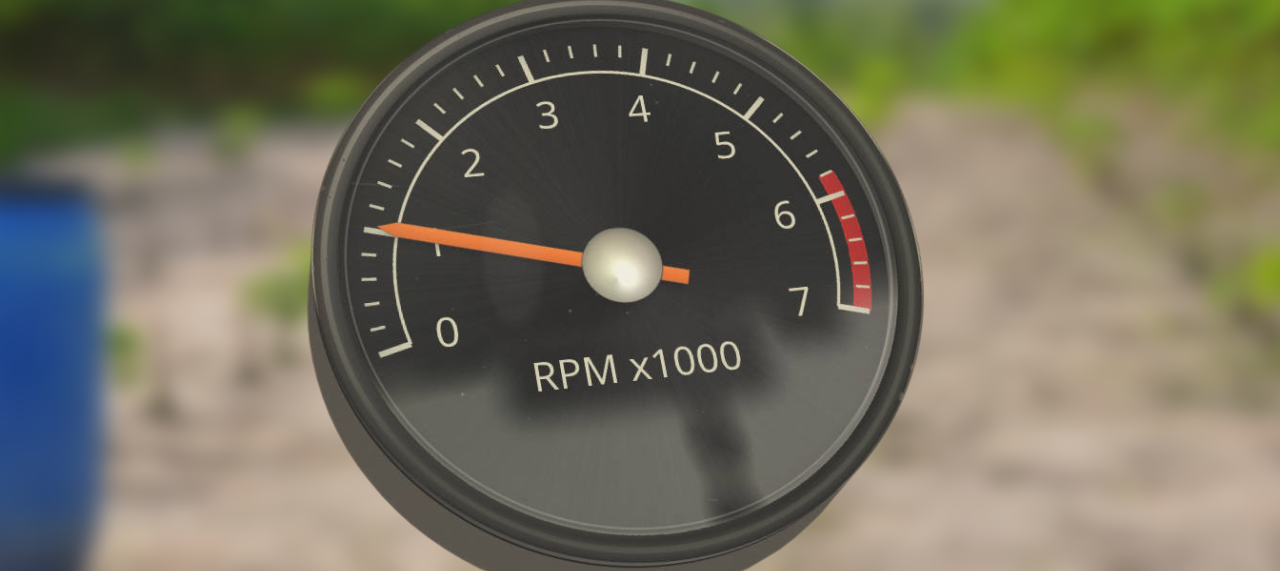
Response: 1000rpm
